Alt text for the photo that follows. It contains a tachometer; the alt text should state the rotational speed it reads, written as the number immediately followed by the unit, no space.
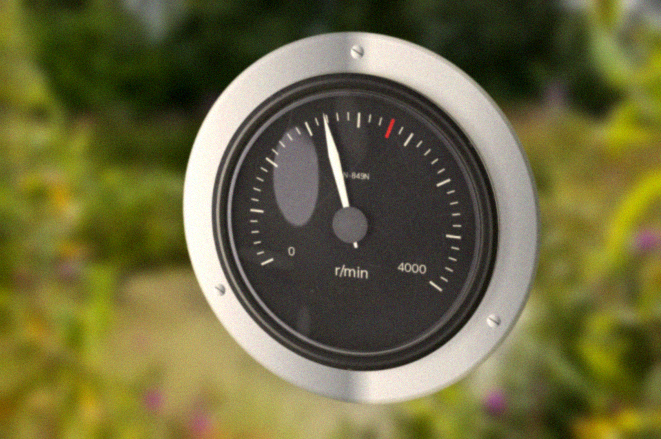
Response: 1700rpm
